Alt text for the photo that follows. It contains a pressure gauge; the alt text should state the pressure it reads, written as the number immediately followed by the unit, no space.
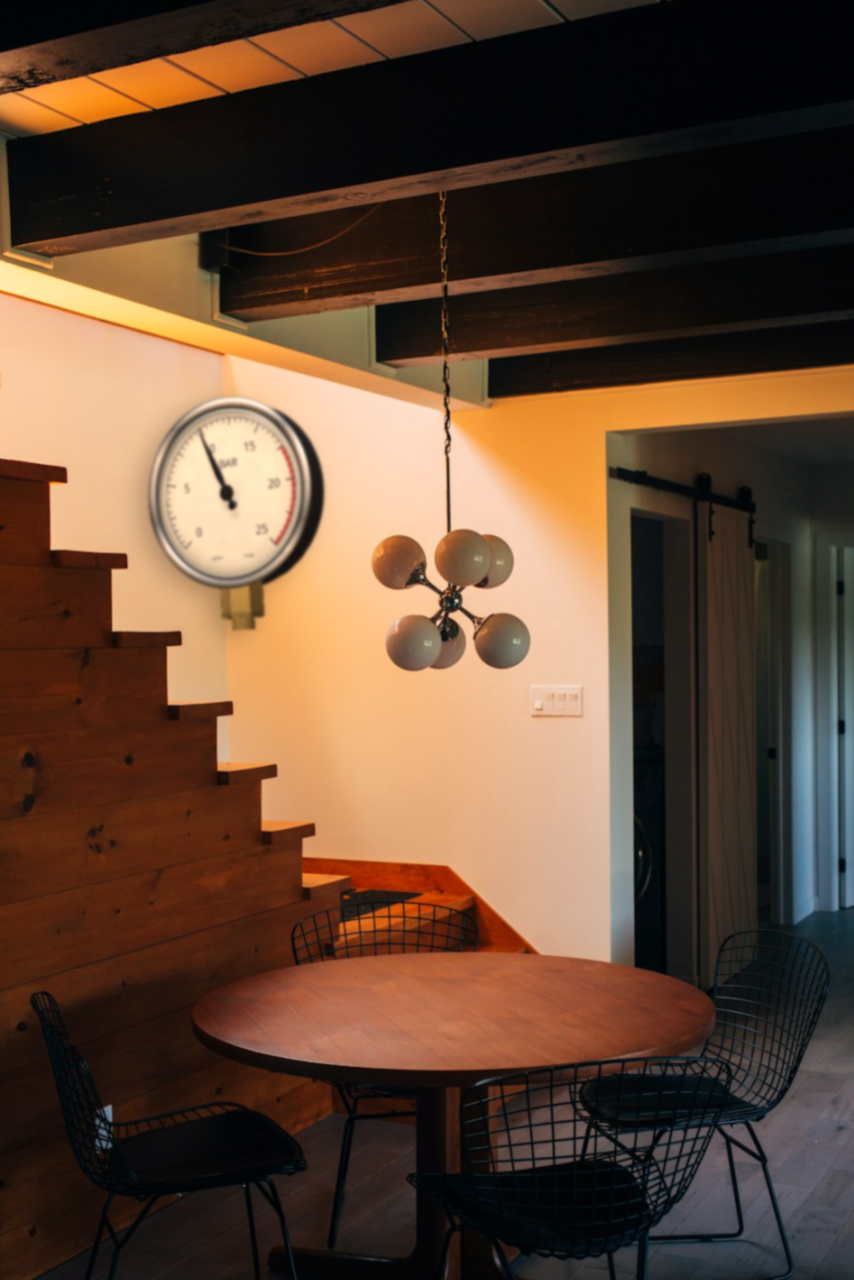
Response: 10bar
